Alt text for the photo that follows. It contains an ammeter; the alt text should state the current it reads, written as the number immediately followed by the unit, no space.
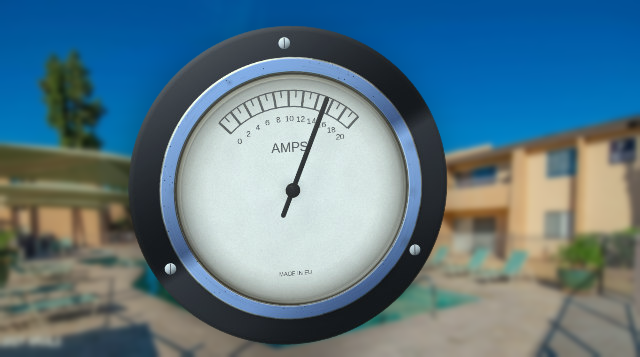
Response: 15A
